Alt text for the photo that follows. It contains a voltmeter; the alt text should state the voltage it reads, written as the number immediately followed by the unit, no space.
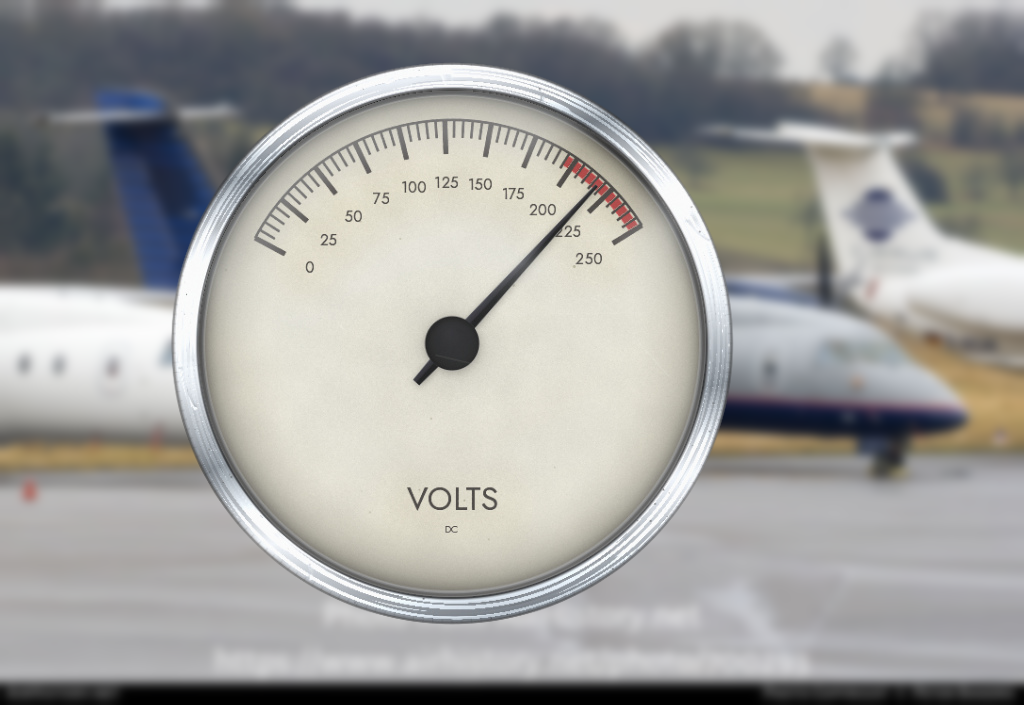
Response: 217.5V
